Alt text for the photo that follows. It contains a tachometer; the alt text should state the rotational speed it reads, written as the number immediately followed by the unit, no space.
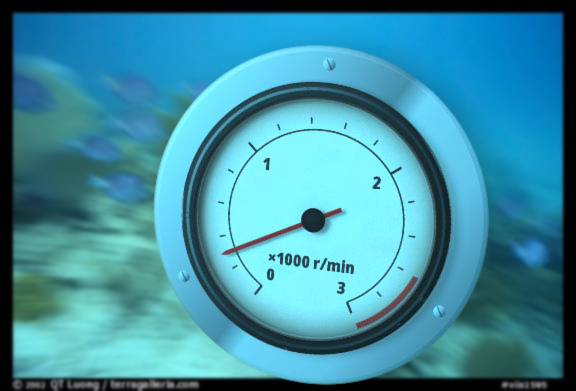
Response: 300rpm
